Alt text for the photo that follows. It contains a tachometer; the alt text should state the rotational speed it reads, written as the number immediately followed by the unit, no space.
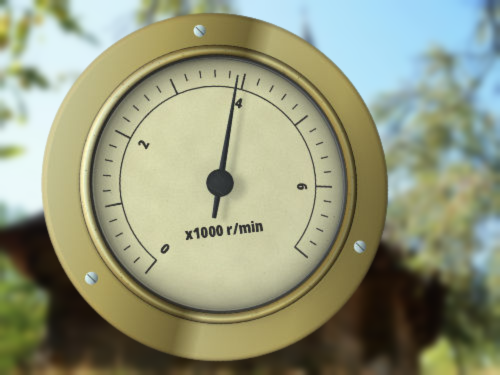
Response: 3900rpm
